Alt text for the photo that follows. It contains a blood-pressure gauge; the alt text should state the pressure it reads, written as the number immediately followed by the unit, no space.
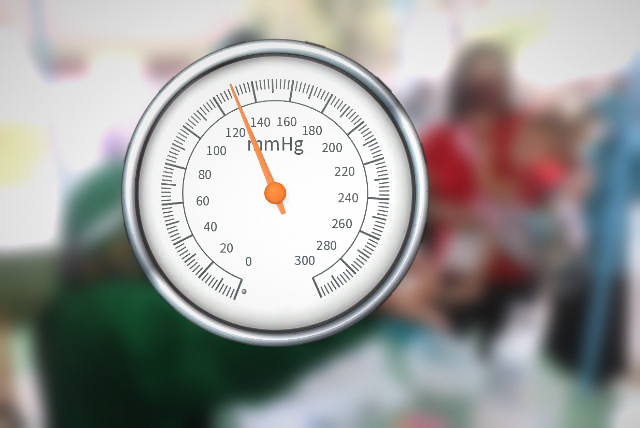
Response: 130mmHg
